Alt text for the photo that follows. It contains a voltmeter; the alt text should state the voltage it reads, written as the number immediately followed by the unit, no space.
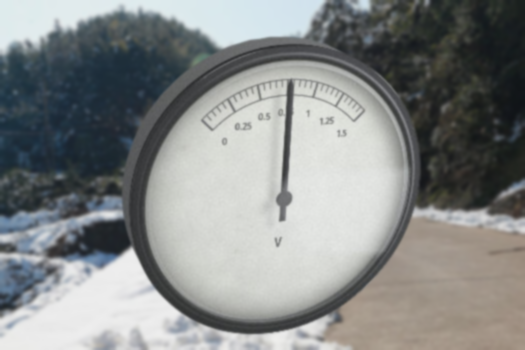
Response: 0.75V
